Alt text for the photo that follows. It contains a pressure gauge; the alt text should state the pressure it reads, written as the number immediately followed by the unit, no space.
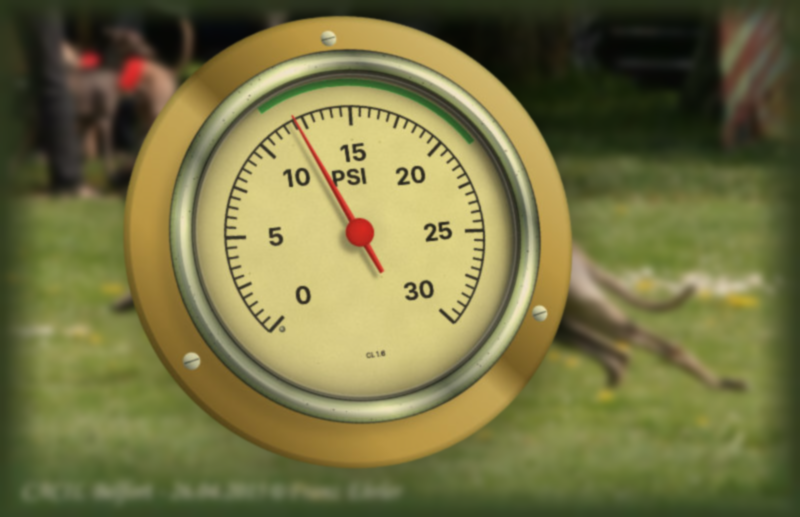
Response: 12psi
